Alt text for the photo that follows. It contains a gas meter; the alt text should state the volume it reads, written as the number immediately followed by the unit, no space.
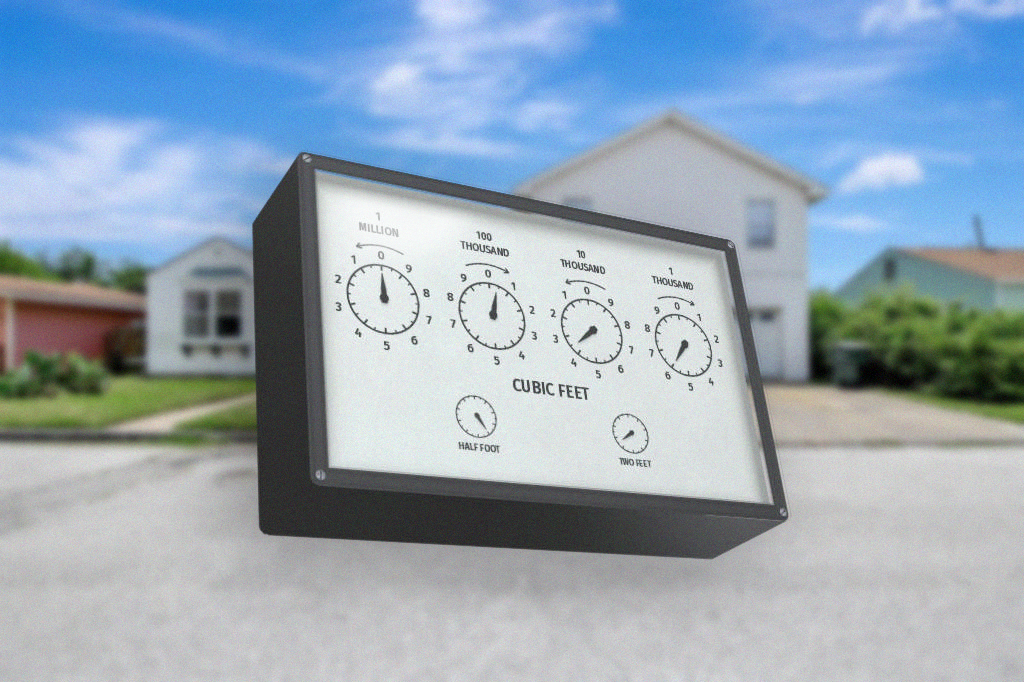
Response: 3600ft³
